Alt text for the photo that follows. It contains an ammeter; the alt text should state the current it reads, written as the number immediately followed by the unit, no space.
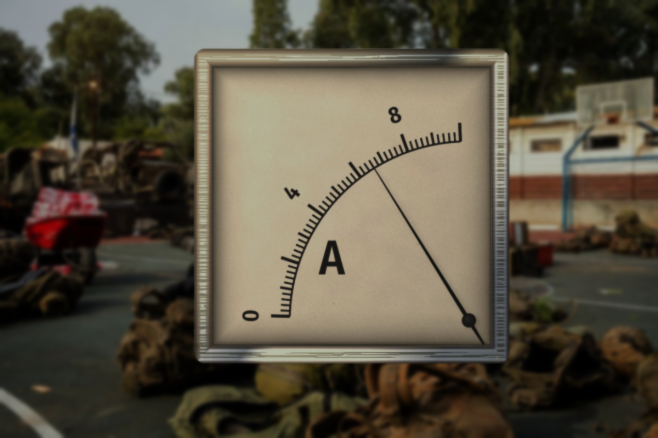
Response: 6.6A
